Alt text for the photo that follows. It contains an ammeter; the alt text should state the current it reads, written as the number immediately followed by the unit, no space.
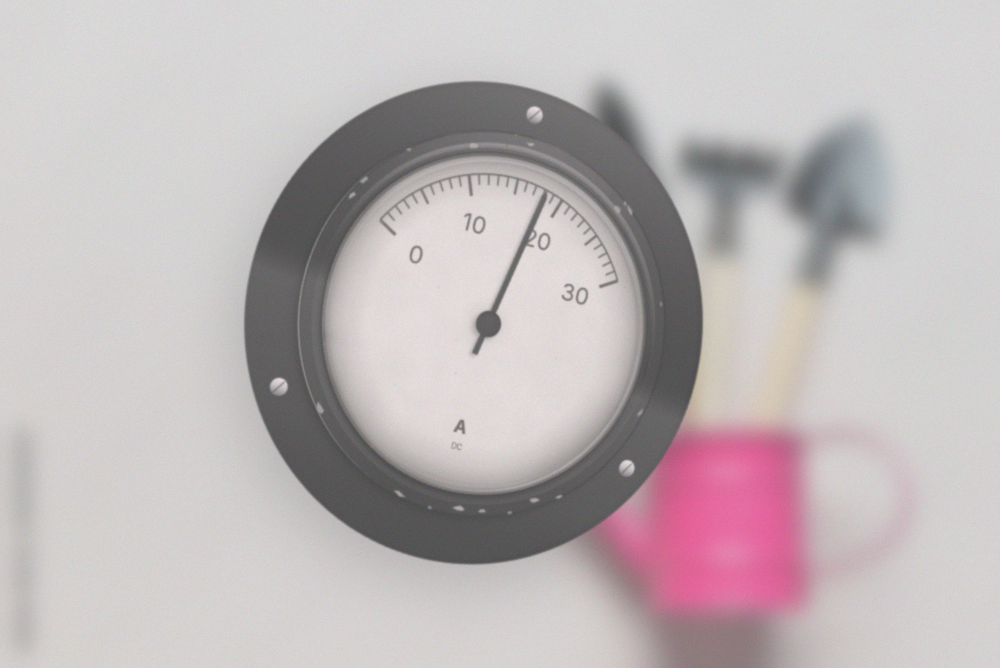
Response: 18A
